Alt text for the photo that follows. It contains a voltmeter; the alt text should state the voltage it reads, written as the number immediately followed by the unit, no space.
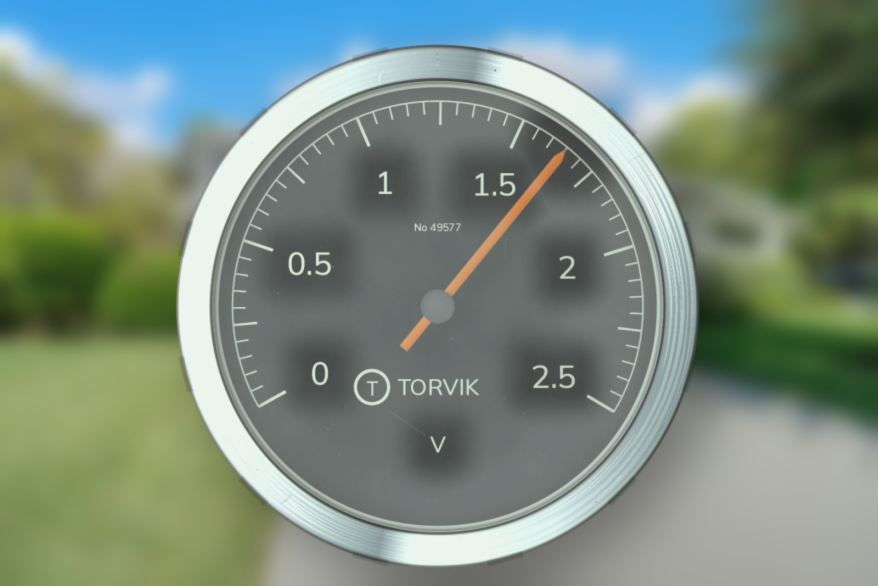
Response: 1.65V
